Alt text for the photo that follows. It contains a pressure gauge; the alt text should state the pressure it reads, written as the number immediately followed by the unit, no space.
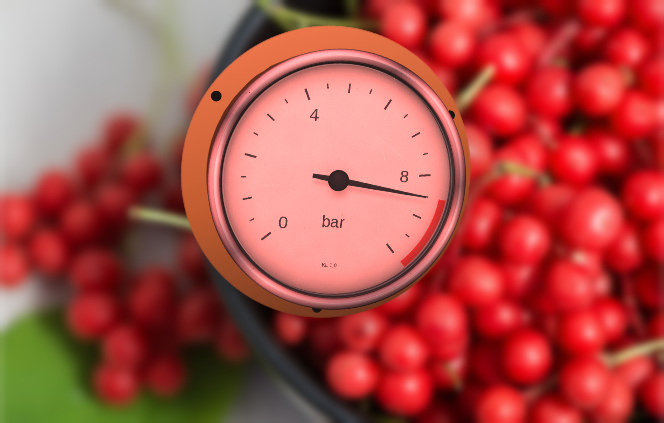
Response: 8.5bar
